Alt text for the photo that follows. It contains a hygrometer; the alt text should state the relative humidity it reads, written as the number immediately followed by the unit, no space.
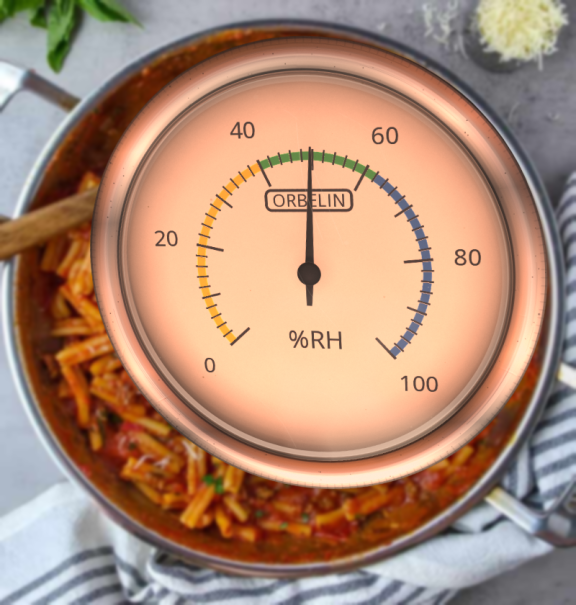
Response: 50%
